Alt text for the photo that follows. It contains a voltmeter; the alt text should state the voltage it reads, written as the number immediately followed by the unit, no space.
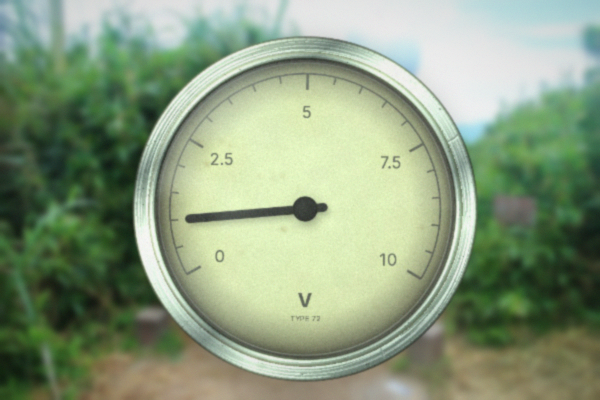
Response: 1V
